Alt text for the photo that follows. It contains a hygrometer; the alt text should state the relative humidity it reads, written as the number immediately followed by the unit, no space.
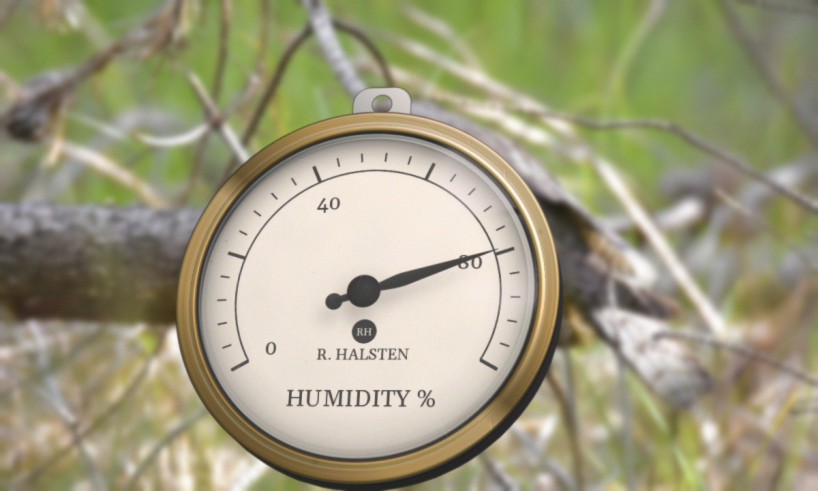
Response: 80%
